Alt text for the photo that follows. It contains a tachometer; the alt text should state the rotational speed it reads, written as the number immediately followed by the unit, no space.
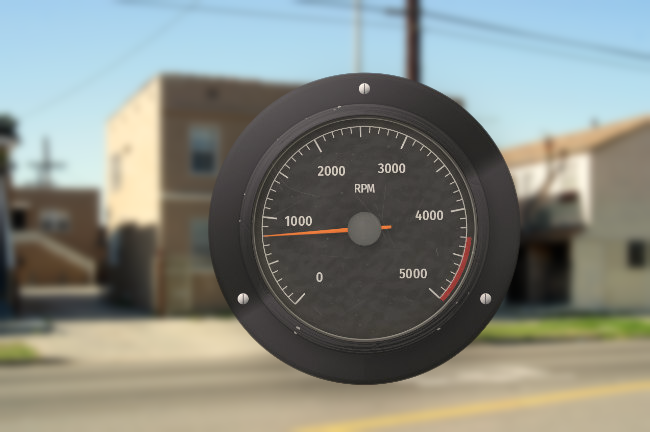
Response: 800rpm
